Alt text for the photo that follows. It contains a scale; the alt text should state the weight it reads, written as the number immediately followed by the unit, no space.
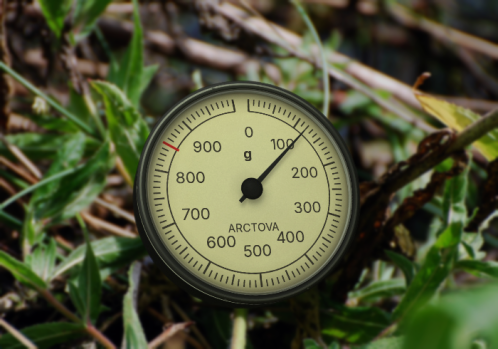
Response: 120g
